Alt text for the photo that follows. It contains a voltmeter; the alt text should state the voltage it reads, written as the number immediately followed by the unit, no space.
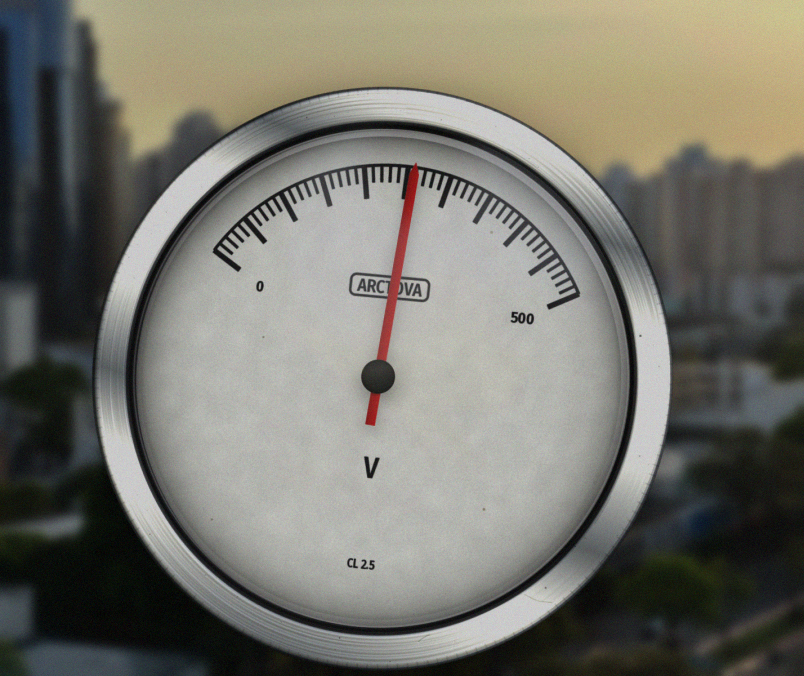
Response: 260V
